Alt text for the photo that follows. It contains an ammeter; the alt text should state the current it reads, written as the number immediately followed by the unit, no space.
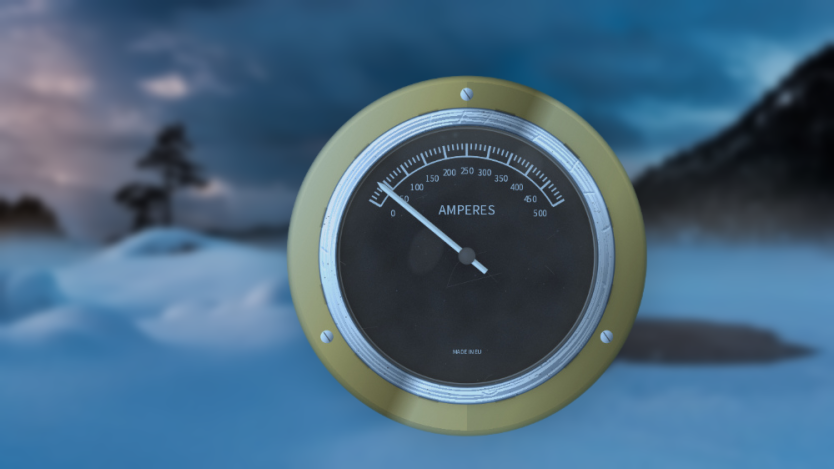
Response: 40A
